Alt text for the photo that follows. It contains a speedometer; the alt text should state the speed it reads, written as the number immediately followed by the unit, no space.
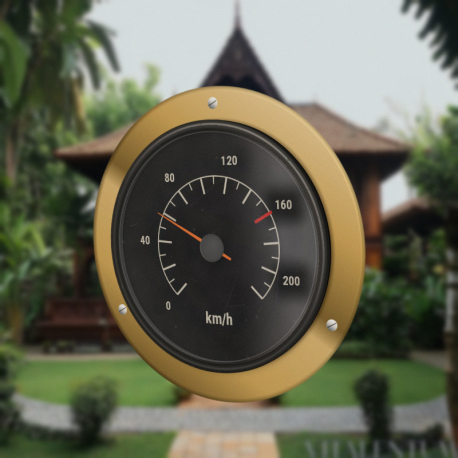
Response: 60km/h
